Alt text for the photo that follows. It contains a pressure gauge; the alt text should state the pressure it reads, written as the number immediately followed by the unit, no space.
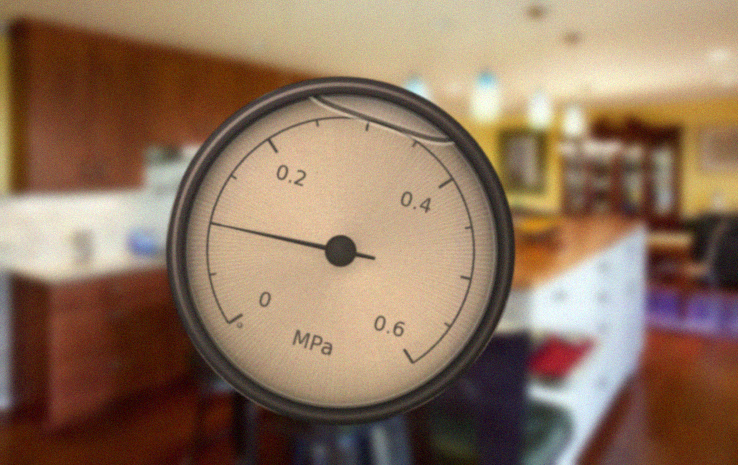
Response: 0.1MPa
